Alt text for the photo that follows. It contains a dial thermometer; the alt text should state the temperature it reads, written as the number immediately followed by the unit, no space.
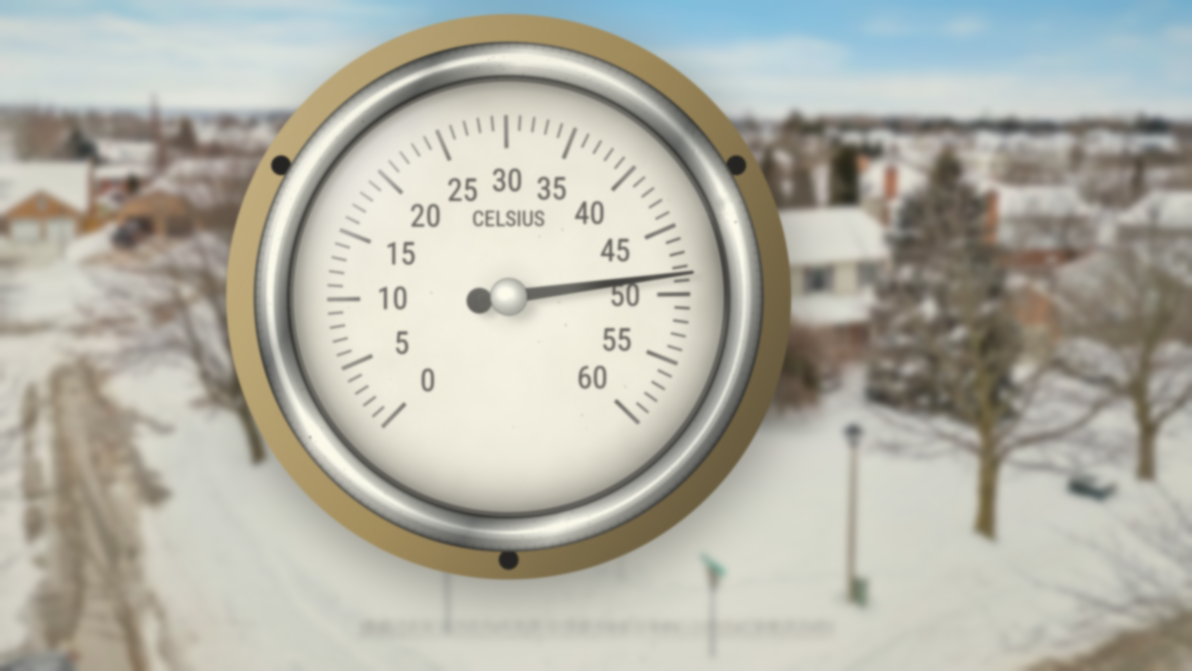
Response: 48.5°C
